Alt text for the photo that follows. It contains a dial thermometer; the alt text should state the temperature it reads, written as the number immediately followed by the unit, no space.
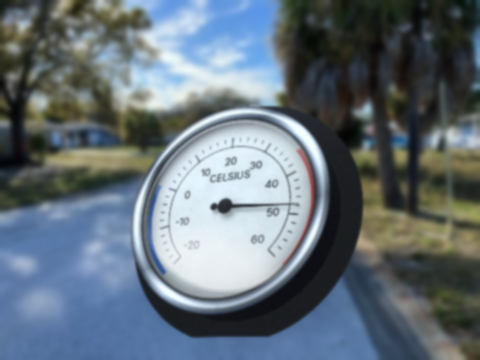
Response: 48°C
